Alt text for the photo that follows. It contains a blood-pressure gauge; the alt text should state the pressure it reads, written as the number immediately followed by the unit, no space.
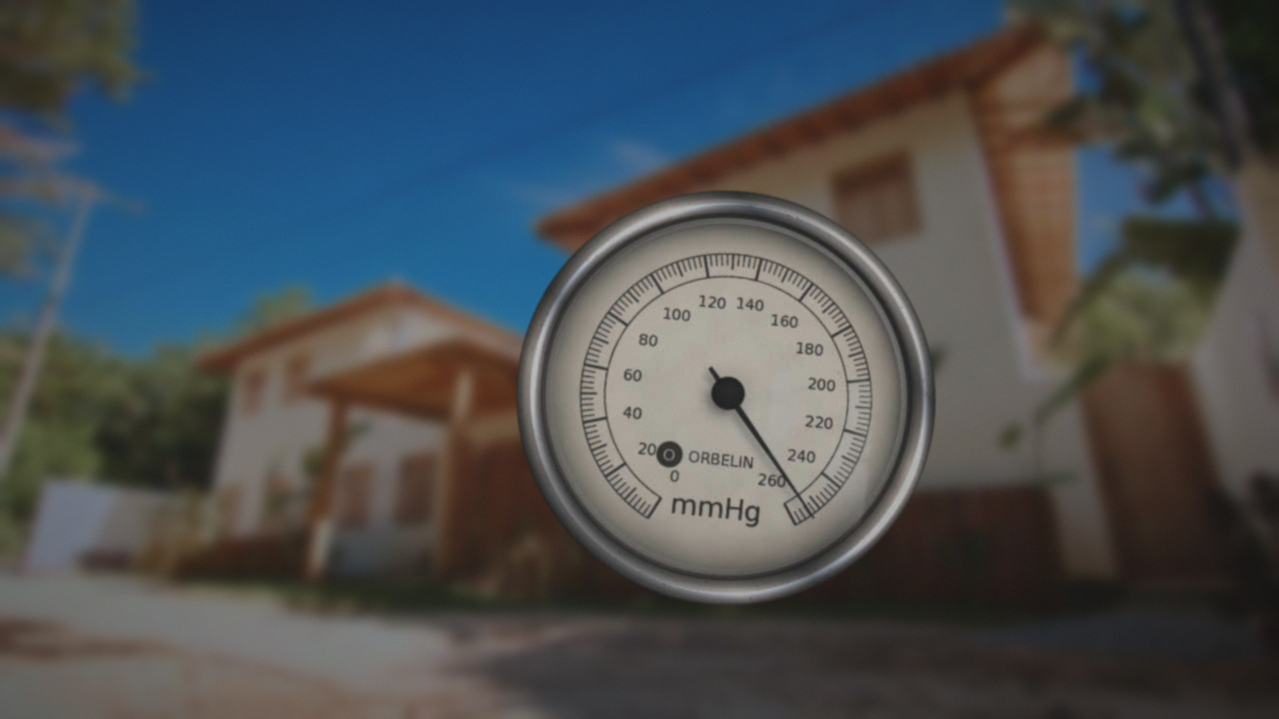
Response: 254mmHg
